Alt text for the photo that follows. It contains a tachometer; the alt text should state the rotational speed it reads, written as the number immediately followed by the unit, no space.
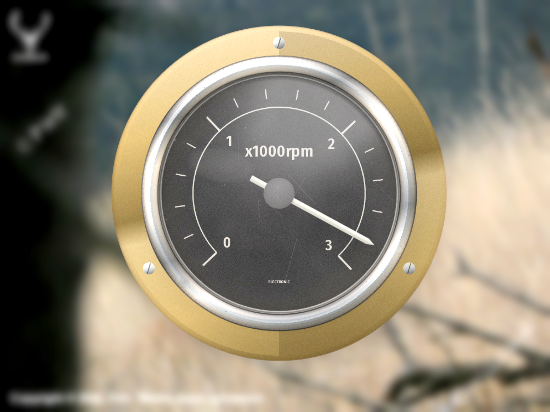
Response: 2800rpm
